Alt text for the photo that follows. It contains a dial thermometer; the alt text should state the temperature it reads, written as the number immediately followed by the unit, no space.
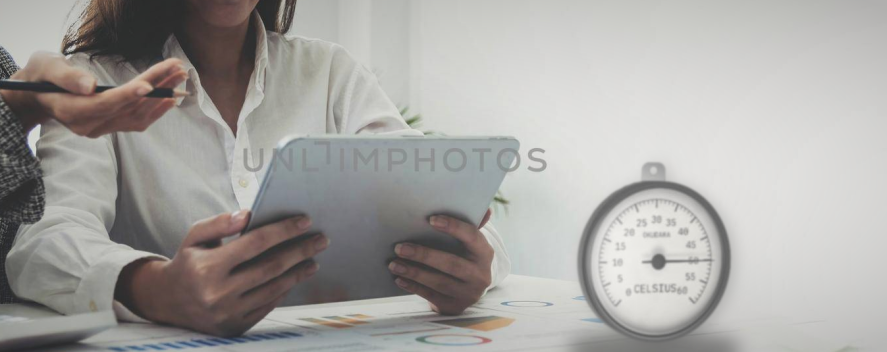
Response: 50°C
